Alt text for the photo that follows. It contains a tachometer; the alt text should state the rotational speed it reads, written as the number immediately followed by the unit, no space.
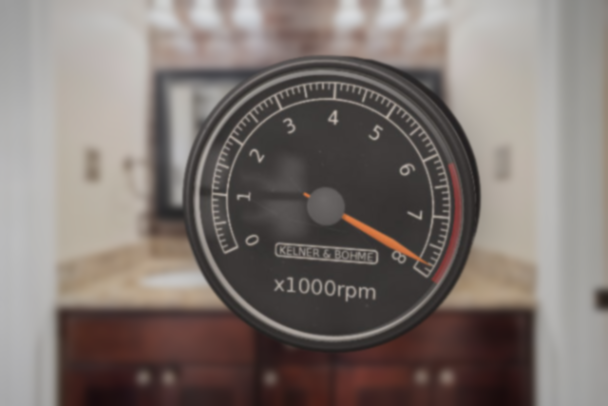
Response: 7800rpm
